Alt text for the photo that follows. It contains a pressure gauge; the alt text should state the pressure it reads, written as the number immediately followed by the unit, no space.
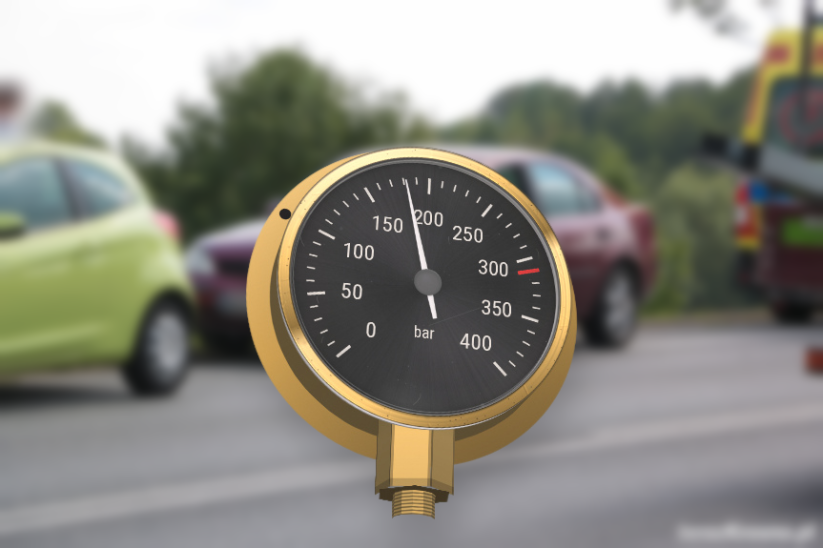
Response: 180bar
